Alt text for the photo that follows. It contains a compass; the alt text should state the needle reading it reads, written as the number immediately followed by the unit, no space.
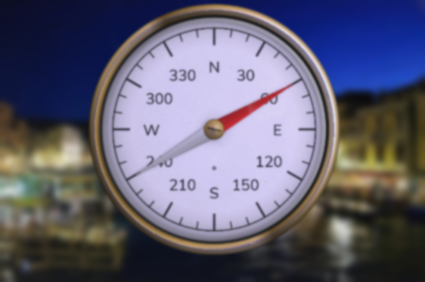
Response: 60°
